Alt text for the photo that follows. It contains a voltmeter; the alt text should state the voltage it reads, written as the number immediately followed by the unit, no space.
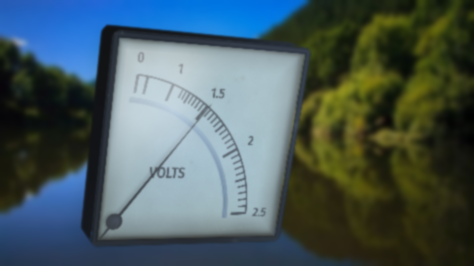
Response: 1.5V
